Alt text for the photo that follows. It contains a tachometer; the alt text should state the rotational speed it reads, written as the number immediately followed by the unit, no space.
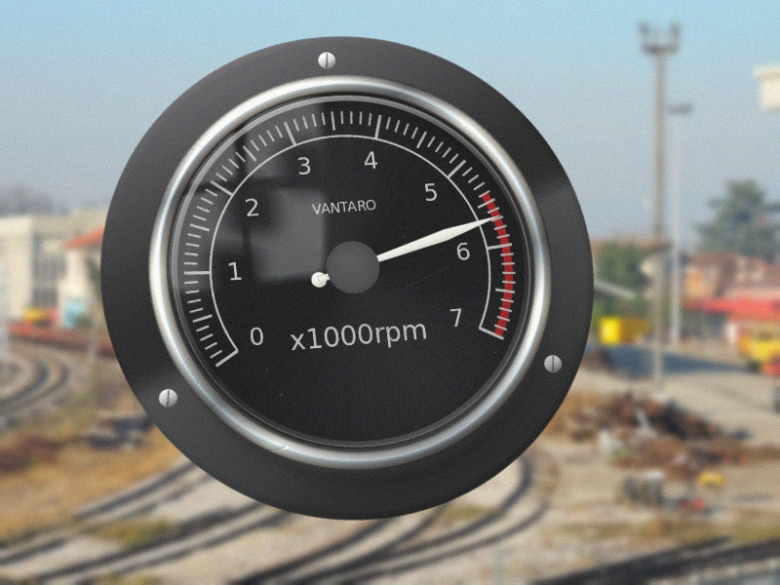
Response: 5700rpm
